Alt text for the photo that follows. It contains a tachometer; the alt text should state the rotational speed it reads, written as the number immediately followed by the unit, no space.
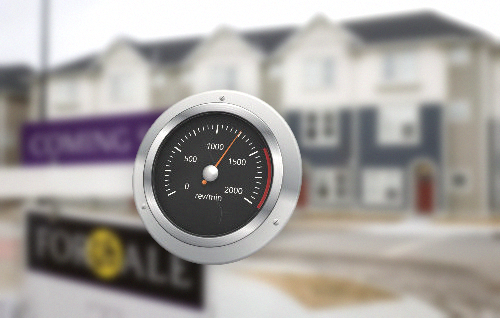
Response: 1250rpm
